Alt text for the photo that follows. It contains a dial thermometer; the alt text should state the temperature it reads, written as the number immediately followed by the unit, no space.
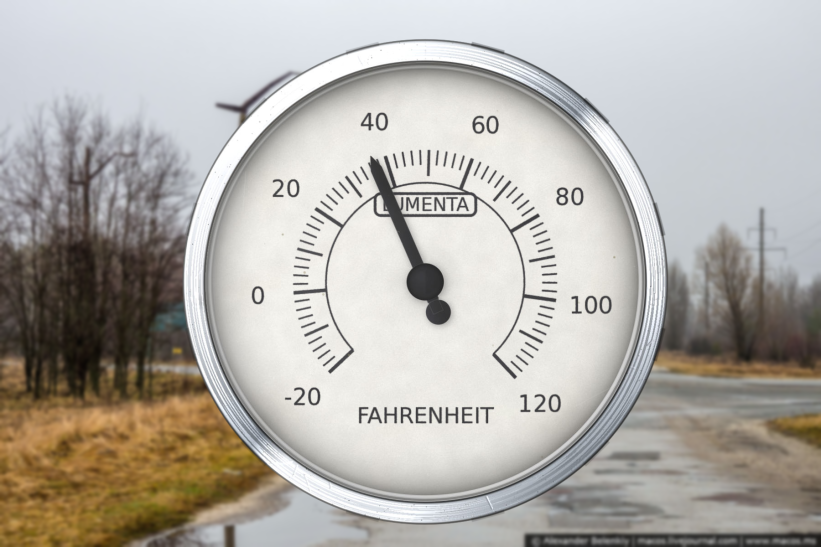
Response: 37°F
